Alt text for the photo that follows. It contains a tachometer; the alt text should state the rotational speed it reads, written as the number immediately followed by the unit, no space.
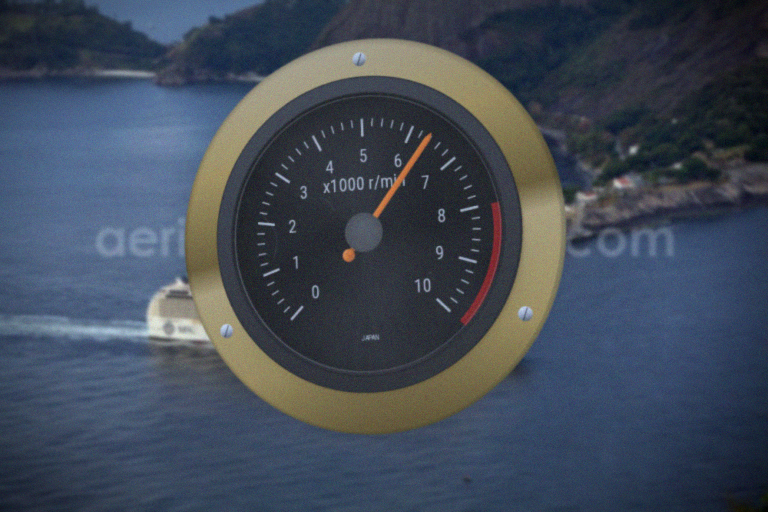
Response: 6400rpm
